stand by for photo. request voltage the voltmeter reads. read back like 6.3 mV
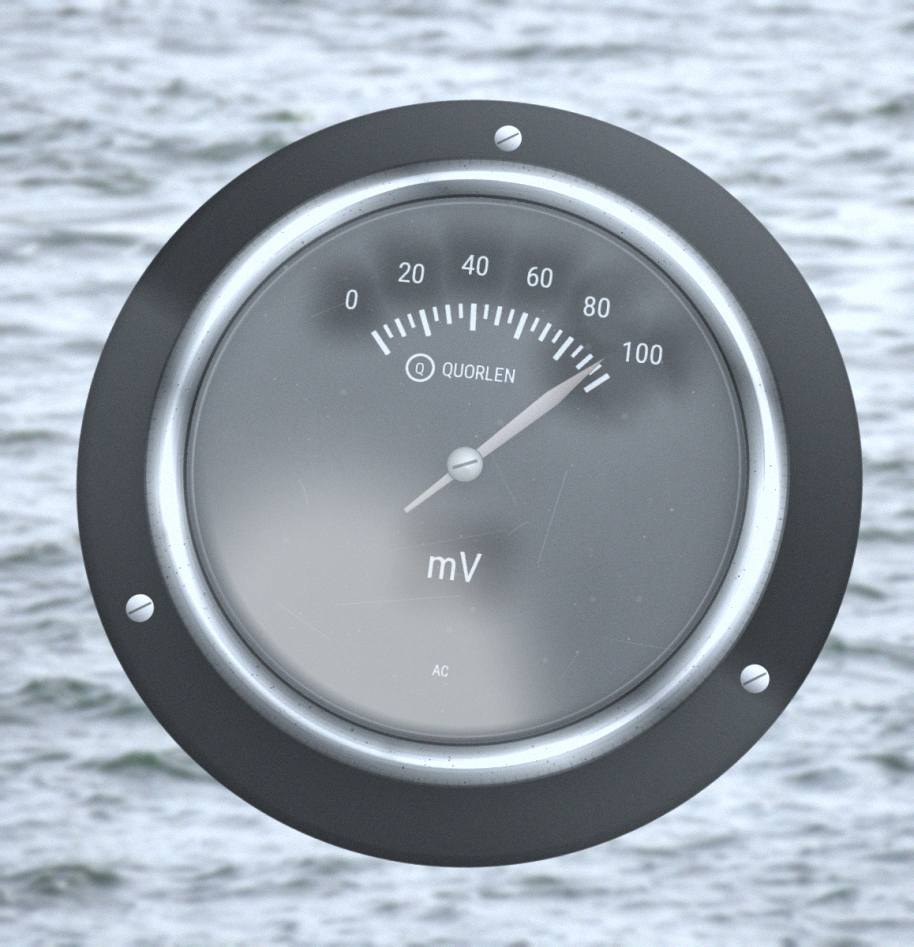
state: 95 mV
